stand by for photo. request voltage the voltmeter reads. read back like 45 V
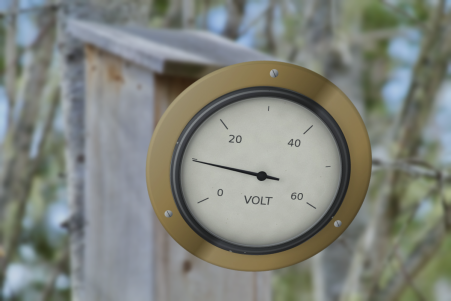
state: 10 V
